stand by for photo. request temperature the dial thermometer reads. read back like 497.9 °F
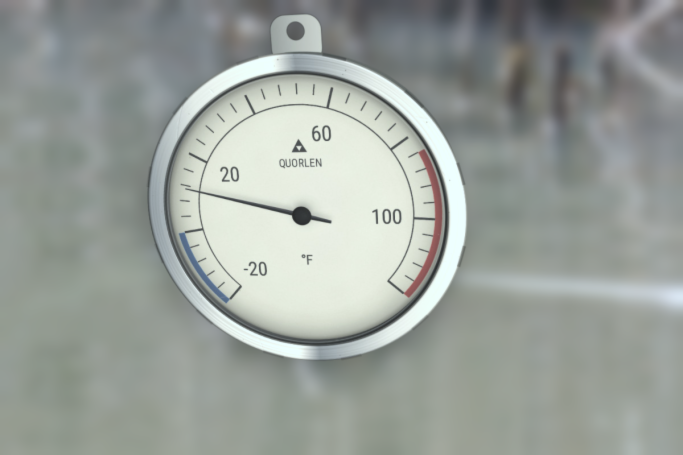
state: 12 °F
